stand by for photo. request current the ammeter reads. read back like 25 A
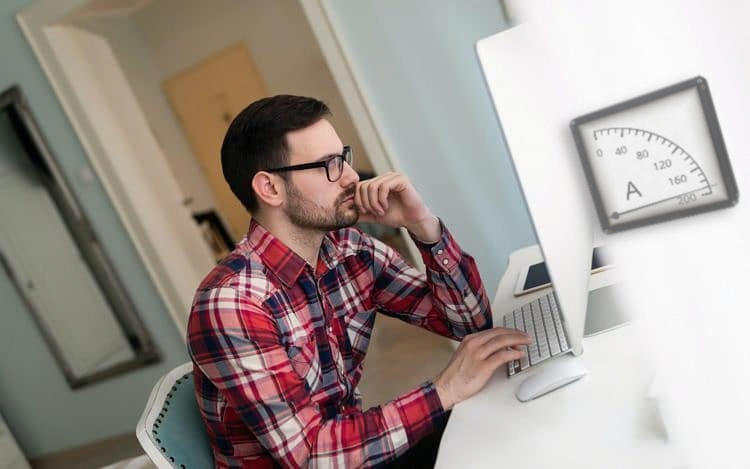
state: 190 A
